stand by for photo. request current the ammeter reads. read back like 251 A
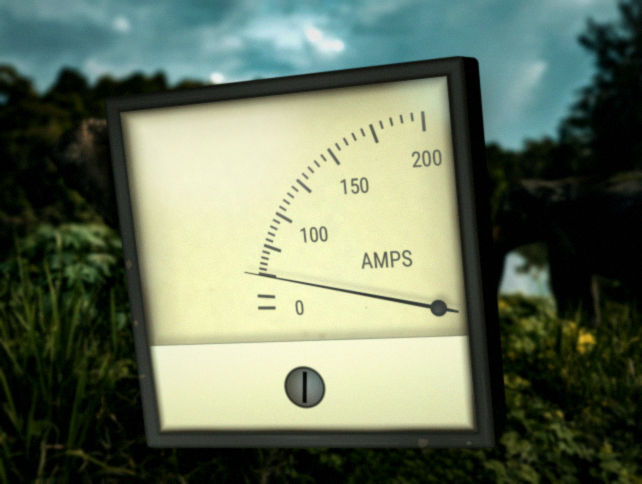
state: 50 A
